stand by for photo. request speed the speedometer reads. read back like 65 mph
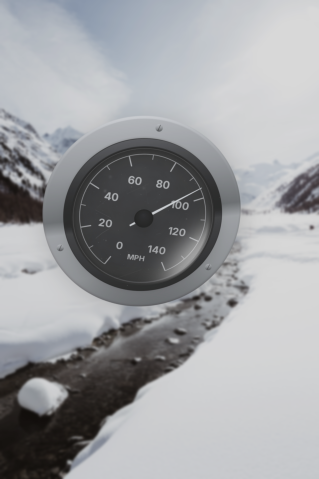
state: 95 mph
